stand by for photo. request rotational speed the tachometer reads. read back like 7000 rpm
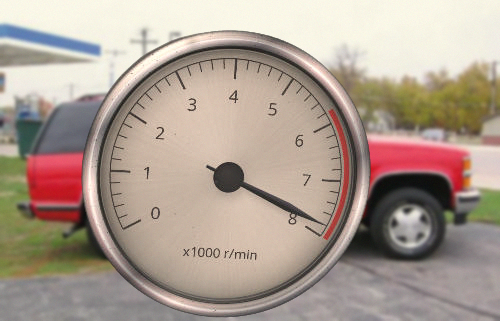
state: 7800 rpm
